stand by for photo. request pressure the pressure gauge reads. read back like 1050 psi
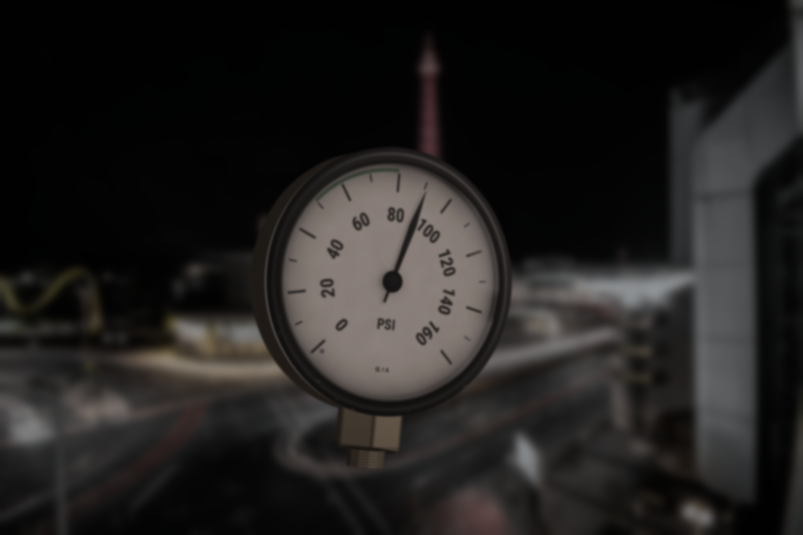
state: 90 psi
